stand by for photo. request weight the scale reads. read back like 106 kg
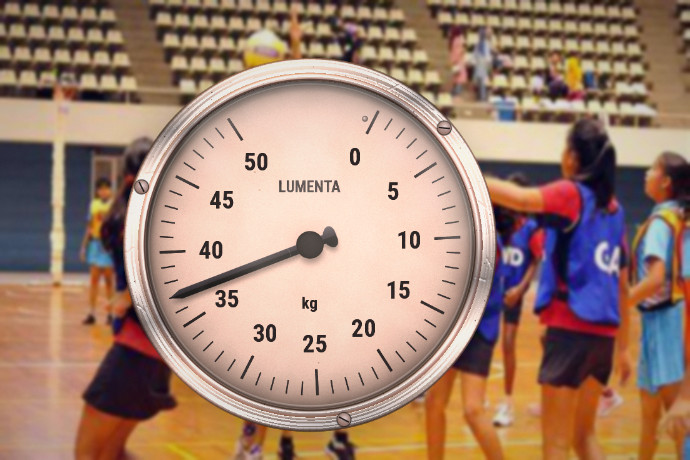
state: 37 kg
